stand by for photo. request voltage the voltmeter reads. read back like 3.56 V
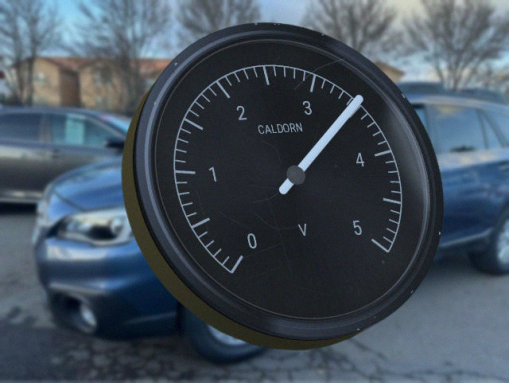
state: 3.45 V
